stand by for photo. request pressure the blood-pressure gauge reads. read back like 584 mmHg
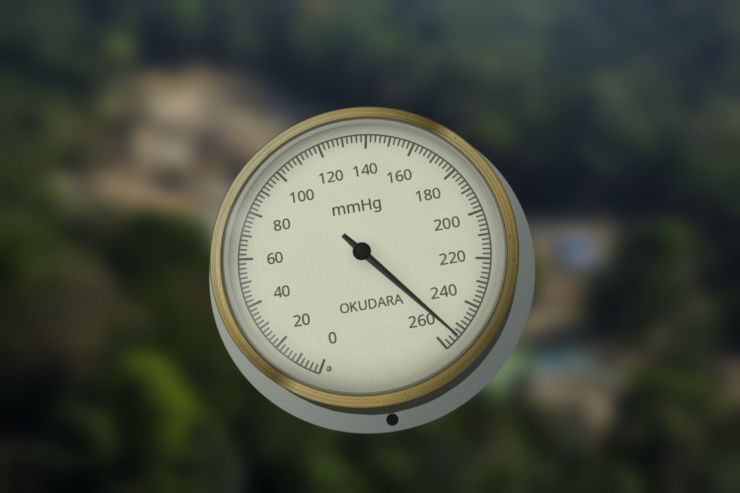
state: 254 mmHg
